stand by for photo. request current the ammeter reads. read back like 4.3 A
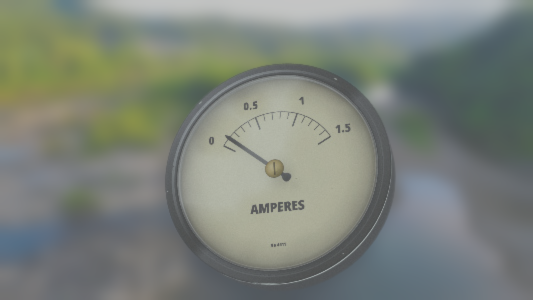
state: 0.1 A
